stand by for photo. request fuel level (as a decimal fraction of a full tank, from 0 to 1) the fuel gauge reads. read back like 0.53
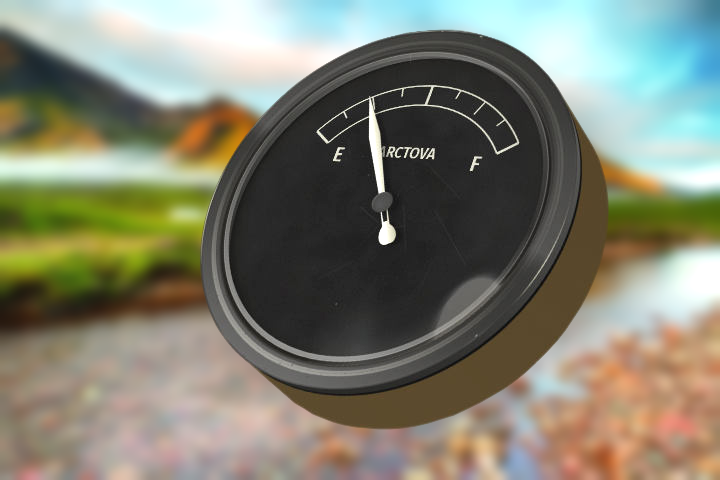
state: 0.25
